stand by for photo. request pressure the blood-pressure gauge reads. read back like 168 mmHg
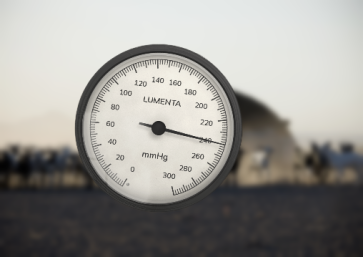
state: 240 mmHg
